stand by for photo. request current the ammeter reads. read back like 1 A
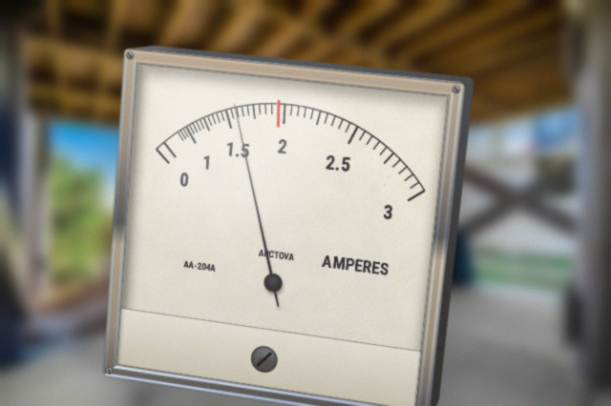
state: 1.6 A
